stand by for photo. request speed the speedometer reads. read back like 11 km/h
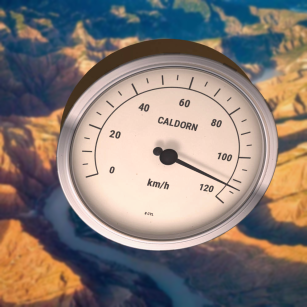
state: 112.5 km/h
